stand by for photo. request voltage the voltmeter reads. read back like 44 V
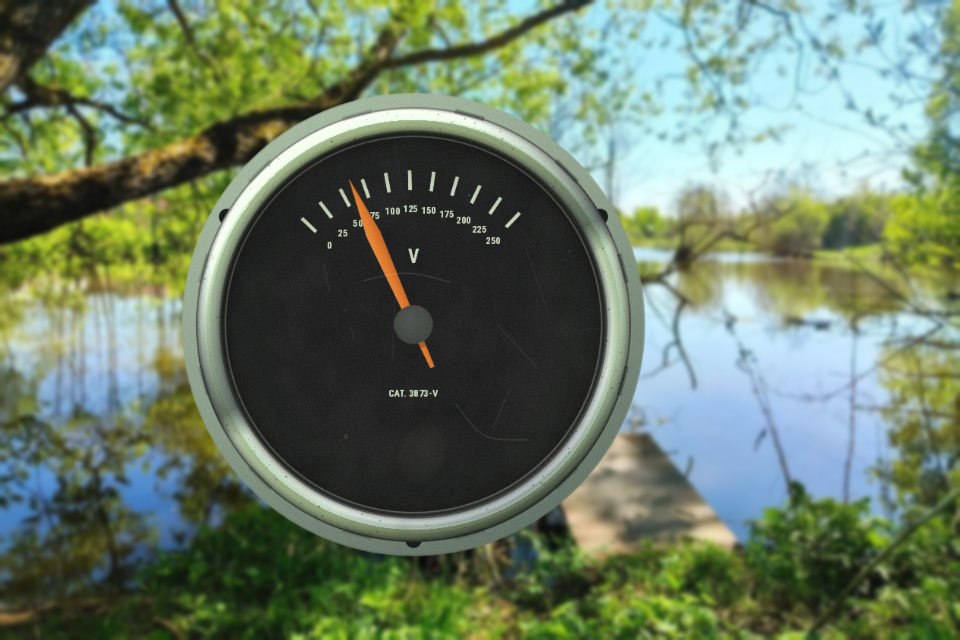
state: 62.5 V
